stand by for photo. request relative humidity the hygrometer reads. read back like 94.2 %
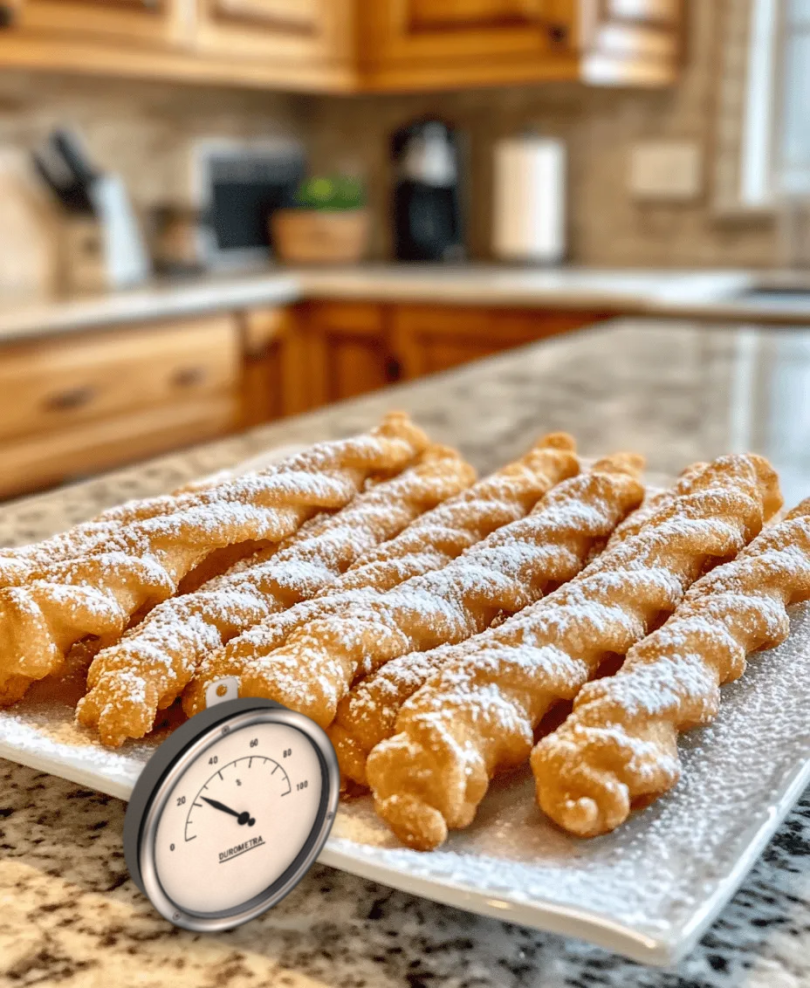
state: 25 %
